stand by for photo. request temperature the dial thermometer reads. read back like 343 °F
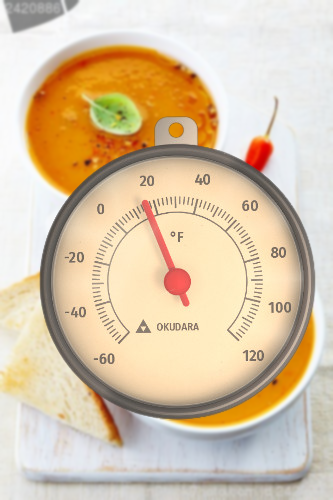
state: 16 °F
